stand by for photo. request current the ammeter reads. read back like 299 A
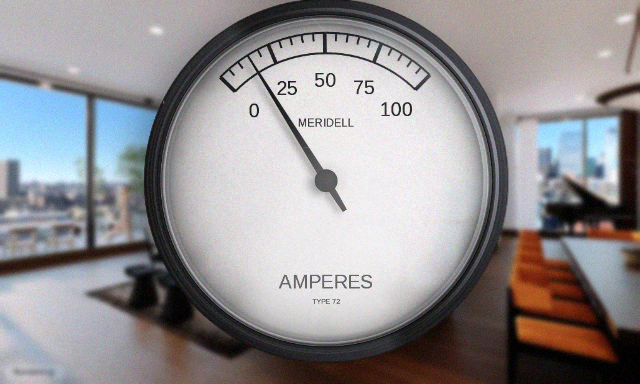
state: 15 A
